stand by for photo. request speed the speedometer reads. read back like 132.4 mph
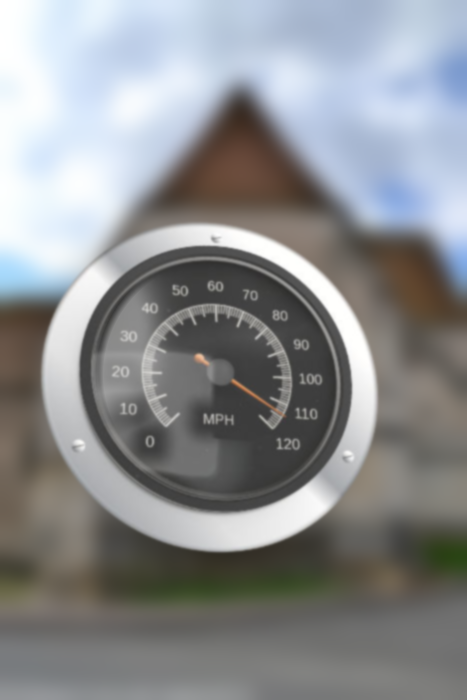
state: 115 mph
